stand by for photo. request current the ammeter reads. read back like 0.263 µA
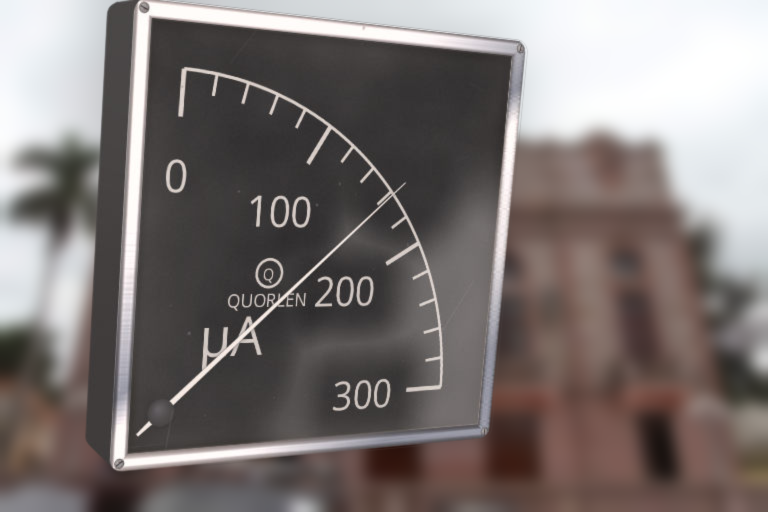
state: 160 µA
